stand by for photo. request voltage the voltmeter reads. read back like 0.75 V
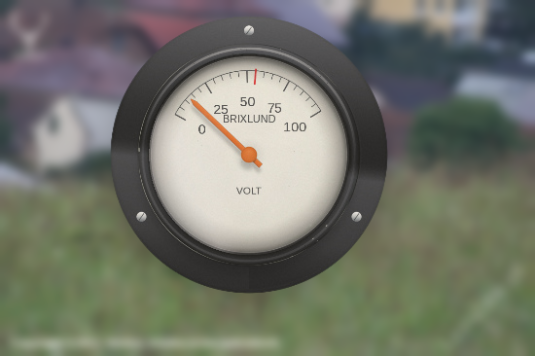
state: 12.5 V
